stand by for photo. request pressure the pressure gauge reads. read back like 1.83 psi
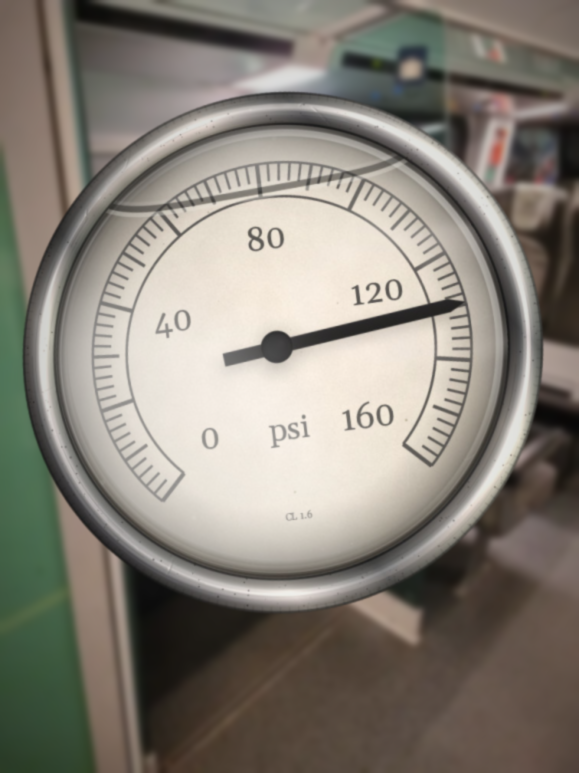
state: 130 psi
